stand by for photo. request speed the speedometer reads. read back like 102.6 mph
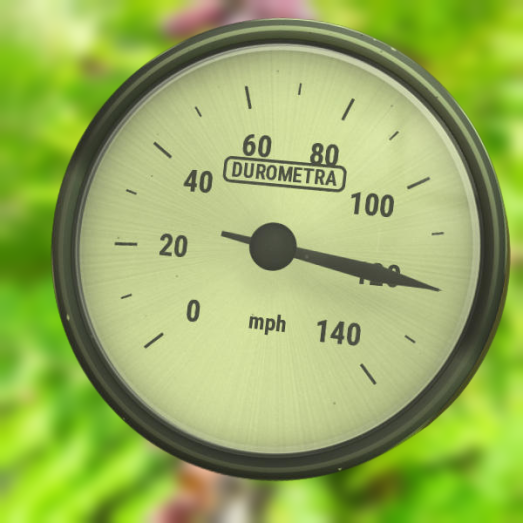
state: 120 mph
